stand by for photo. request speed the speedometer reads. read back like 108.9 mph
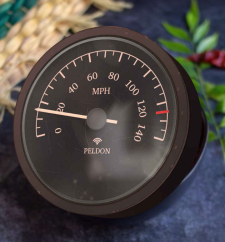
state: 15 mph
